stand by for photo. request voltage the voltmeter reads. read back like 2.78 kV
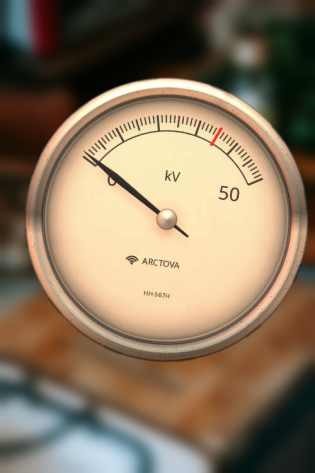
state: 1 kV
